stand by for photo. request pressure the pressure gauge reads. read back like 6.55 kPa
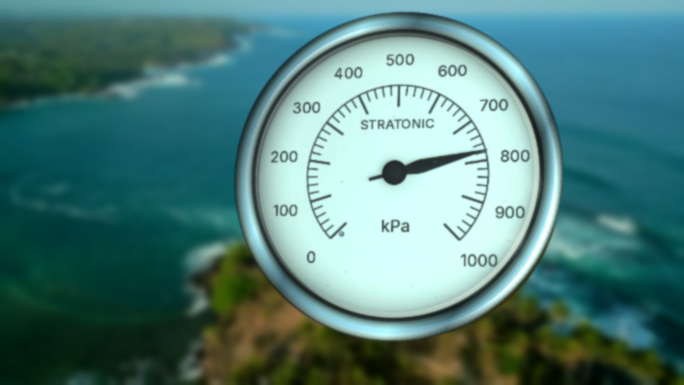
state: 780 kPa
